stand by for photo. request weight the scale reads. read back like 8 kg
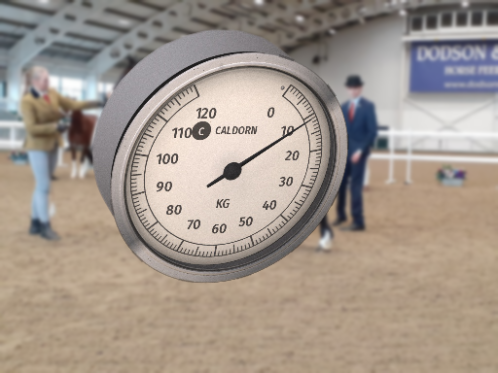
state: 10 kg
